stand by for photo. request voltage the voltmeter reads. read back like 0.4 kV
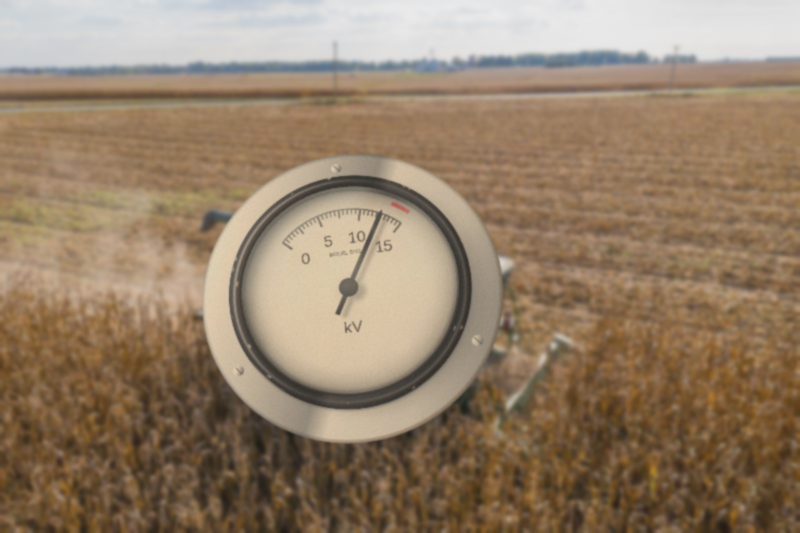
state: 12.5 kV
